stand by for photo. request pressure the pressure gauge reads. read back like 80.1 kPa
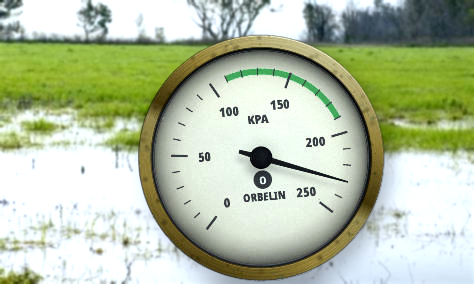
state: 230 kPa
